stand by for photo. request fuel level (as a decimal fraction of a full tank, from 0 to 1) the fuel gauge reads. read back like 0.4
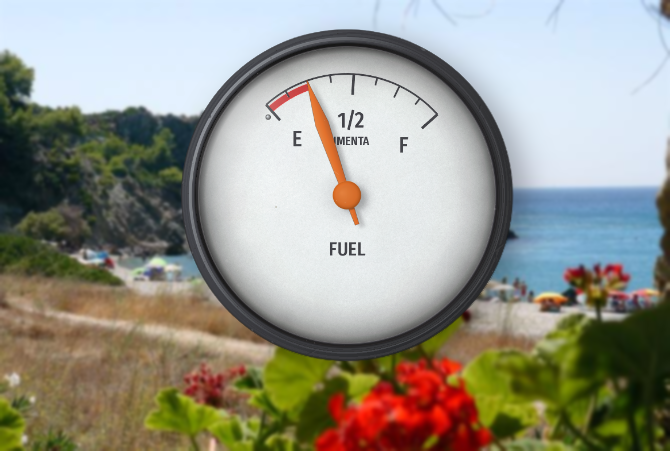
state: 0.25
